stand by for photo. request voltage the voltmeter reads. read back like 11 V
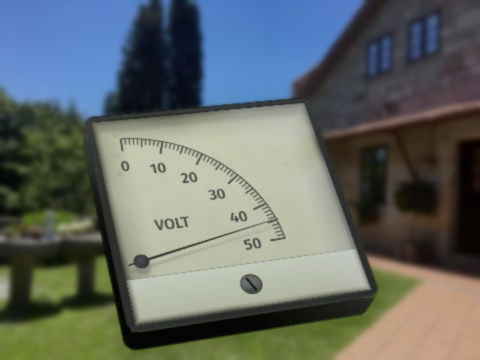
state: 45 V
